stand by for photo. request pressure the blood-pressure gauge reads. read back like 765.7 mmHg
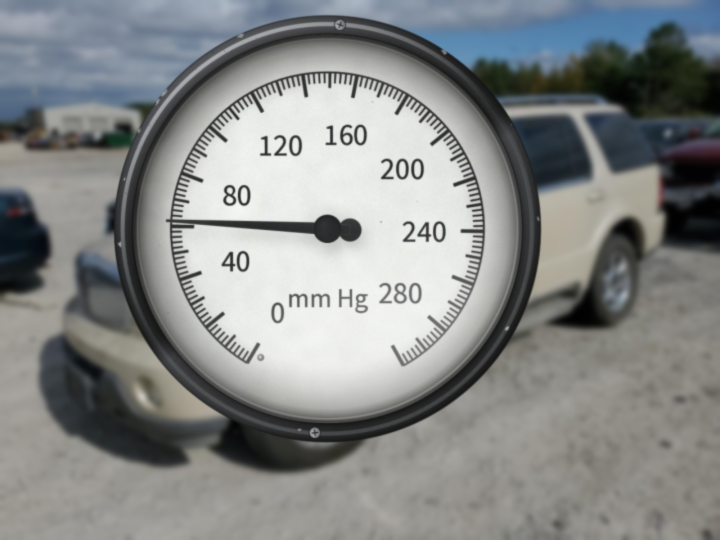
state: 62 mmHg
